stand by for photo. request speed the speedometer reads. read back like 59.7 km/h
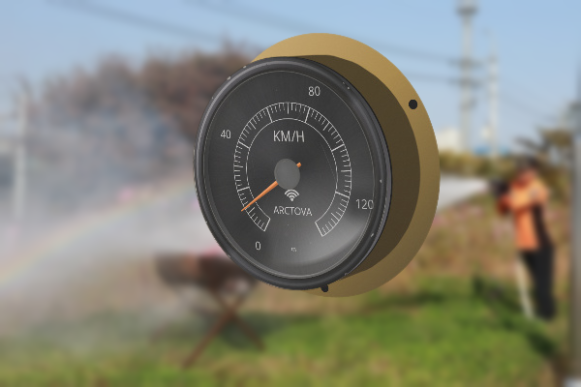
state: 12 km/h
